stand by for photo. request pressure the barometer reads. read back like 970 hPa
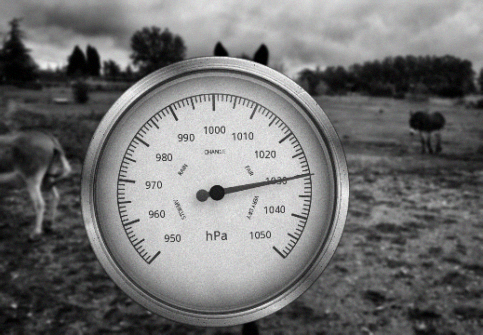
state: 1030 hPa
